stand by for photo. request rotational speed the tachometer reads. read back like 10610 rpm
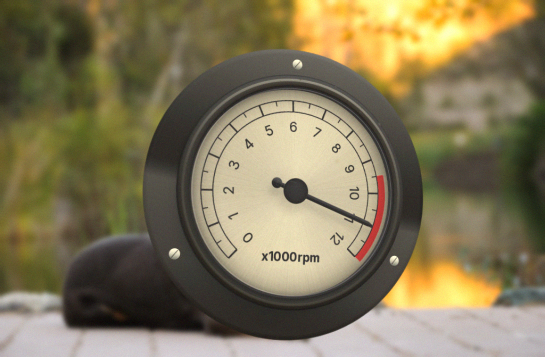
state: 11000 rpm
